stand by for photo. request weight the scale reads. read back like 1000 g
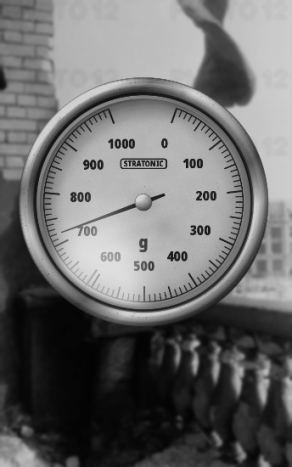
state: 720 g
